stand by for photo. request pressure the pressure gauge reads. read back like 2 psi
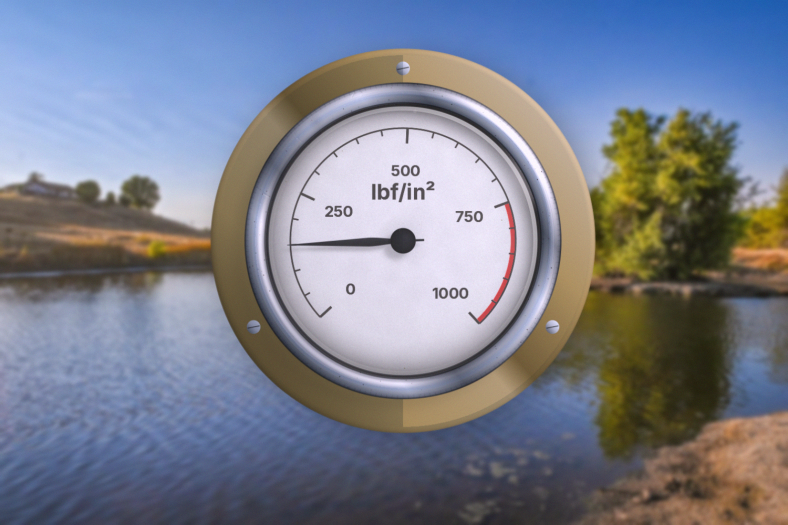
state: 150 psi
